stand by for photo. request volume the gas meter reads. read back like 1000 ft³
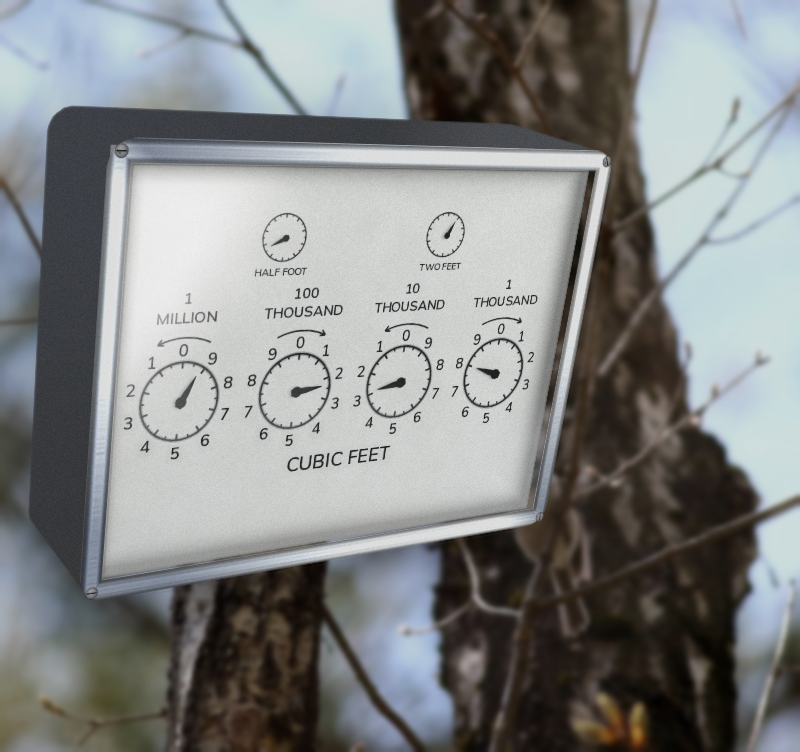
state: 922800 ft³
